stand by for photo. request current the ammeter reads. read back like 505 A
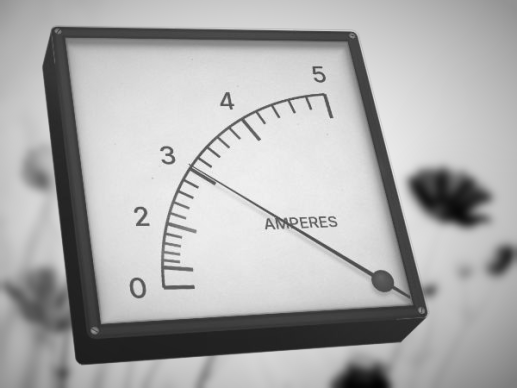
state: 3 A
